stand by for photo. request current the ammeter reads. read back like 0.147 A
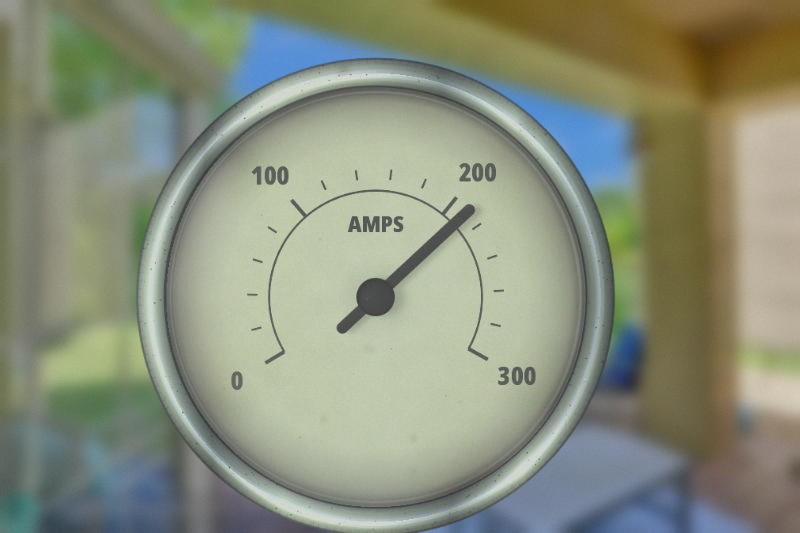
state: 210 A
